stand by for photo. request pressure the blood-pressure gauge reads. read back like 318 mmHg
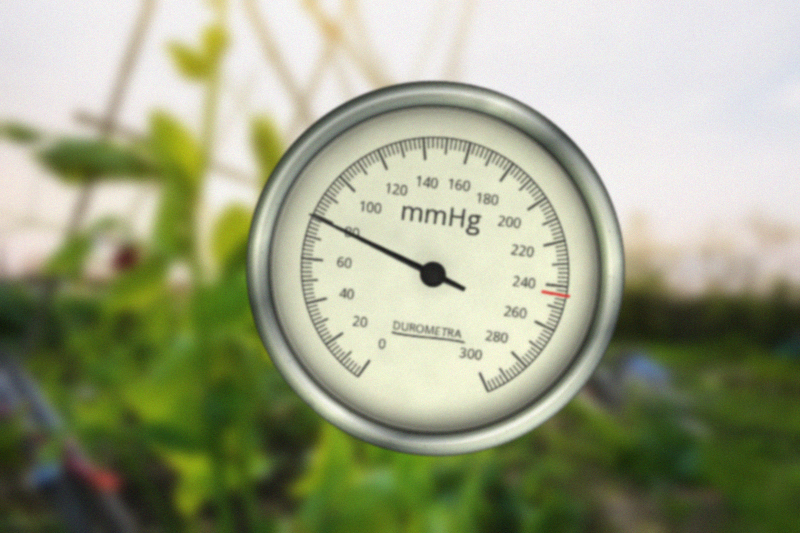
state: 80 mmHg
